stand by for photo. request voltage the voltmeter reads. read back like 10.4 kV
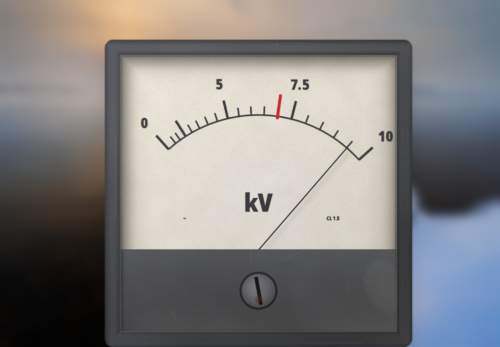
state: 9.5 kV
